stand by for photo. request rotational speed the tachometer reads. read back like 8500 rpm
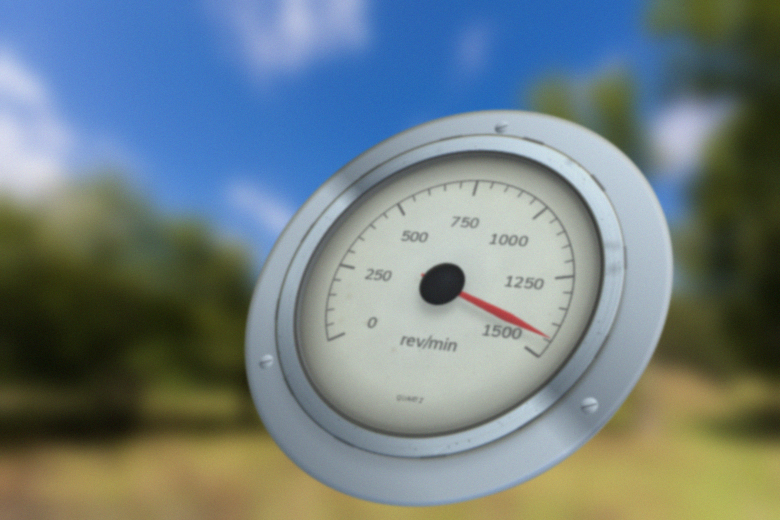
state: 1450 rpm
